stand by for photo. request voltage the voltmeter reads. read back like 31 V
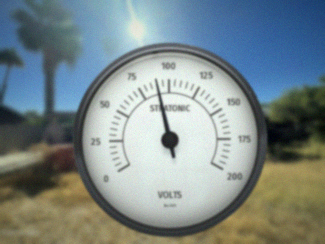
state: 90 V
